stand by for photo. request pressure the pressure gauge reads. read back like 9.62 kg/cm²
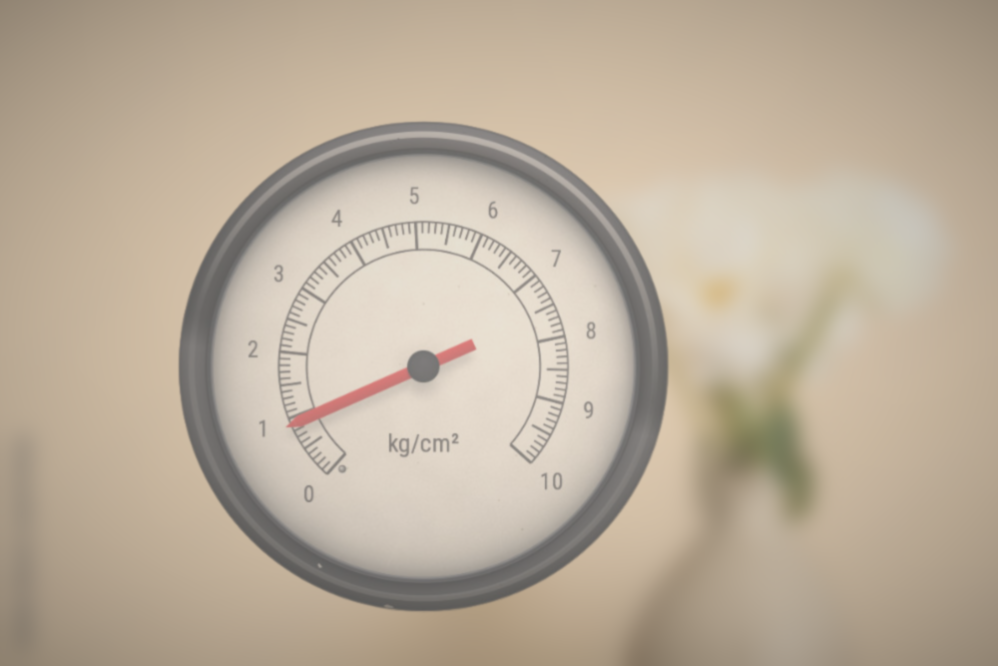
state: 0.9 kg/cm²
